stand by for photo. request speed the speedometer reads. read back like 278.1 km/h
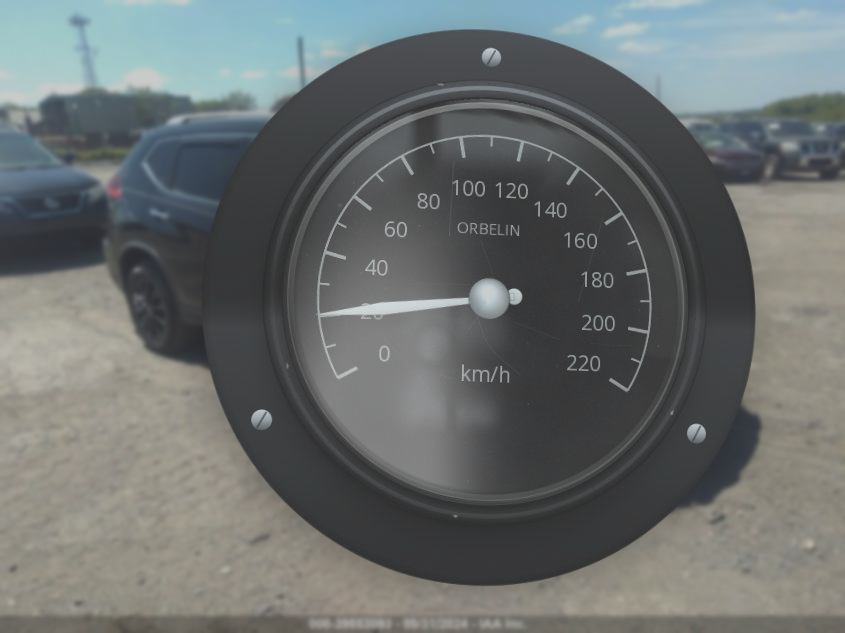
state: 20 km/h
